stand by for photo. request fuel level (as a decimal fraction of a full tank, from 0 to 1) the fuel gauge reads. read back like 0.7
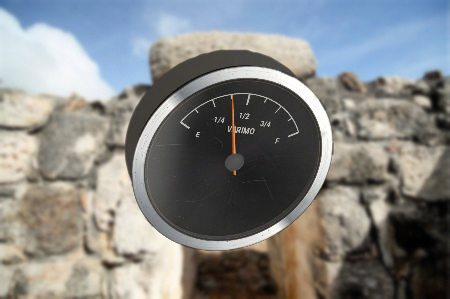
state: 0.375
